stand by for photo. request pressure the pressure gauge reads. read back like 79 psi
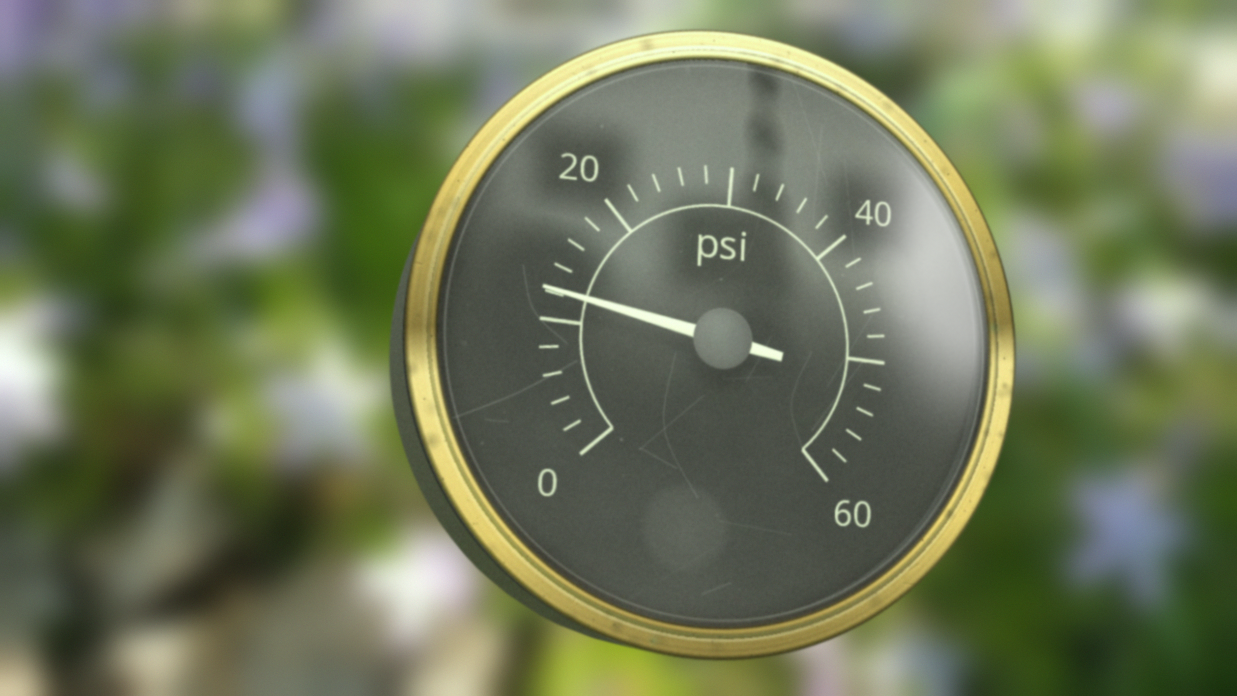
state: 12 psi
